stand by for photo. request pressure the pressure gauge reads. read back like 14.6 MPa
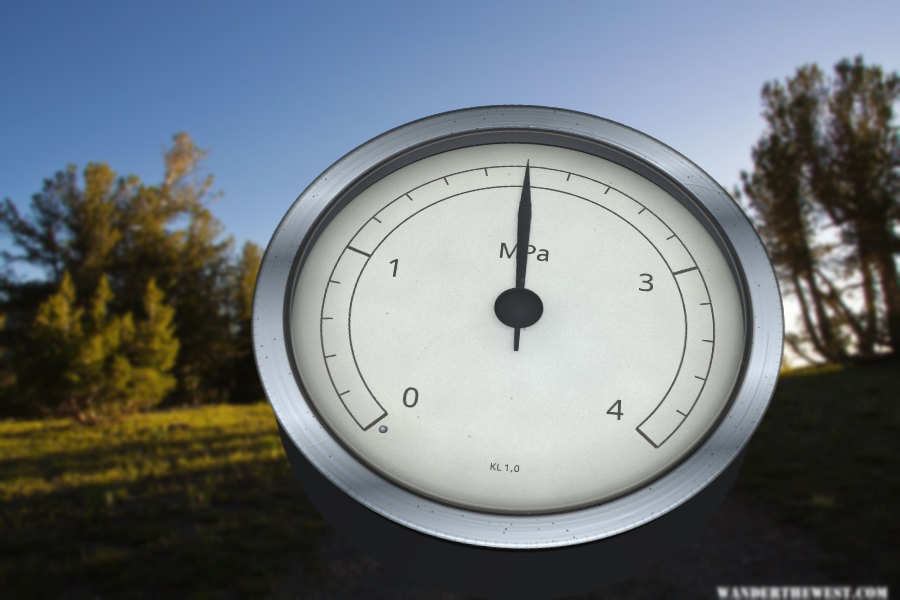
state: 2 MPa
